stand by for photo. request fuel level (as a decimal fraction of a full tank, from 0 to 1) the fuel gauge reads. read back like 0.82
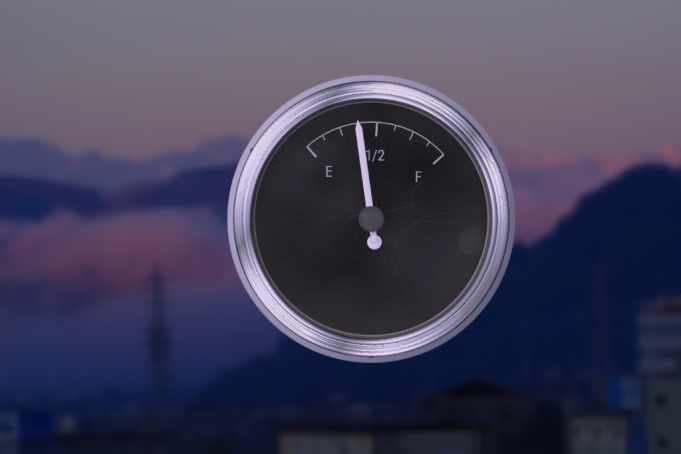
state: 0.375
